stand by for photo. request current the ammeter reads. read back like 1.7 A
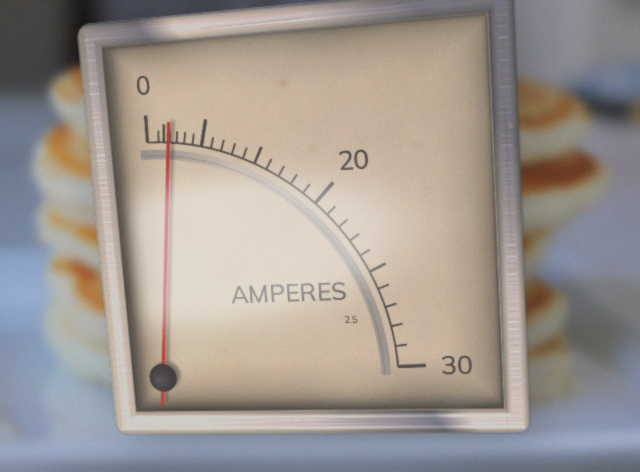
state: 6 A
